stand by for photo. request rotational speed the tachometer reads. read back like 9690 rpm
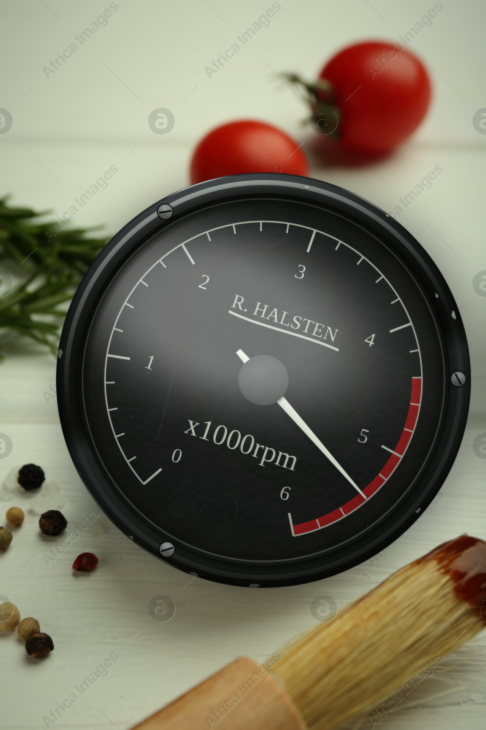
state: 5400 rpm
